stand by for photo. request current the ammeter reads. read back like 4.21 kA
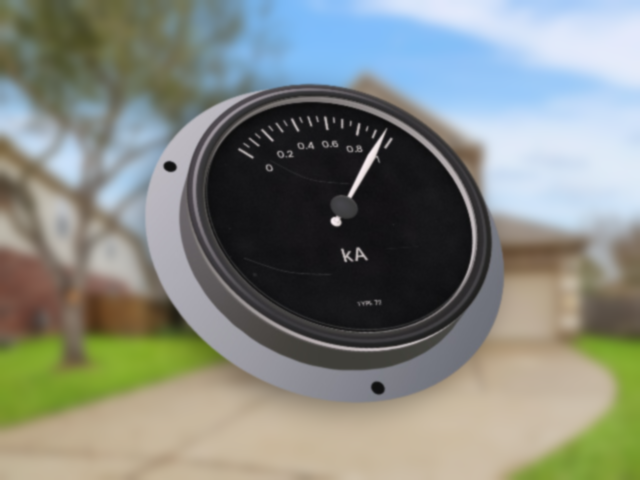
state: 0.95 kA
